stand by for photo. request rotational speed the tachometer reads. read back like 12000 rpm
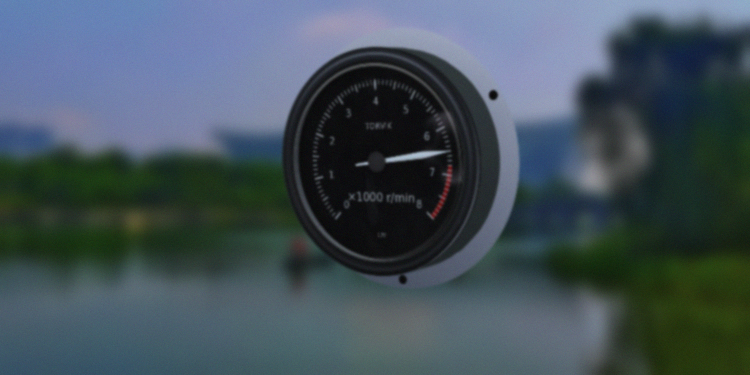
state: 6500 rpm
